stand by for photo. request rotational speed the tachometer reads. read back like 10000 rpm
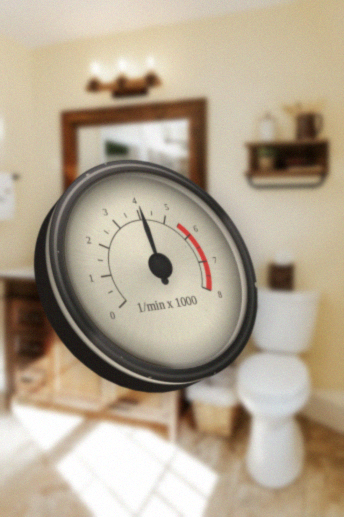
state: 4000 rpm
